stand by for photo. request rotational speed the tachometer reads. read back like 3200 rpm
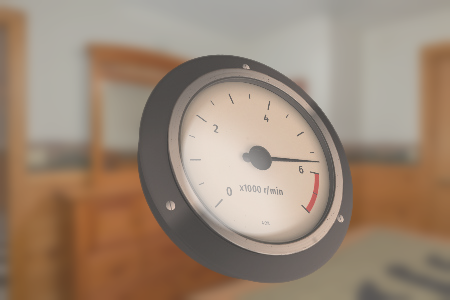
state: 5750 rpm
